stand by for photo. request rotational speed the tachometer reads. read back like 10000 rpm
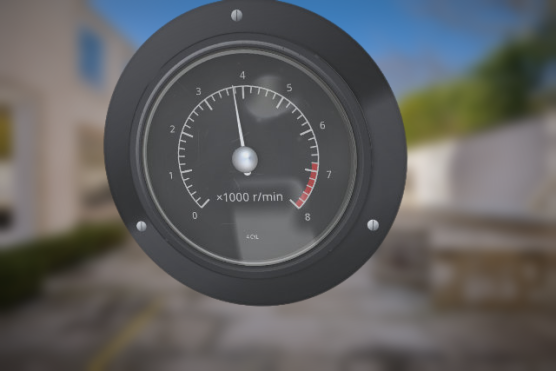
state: 3800 rpm
